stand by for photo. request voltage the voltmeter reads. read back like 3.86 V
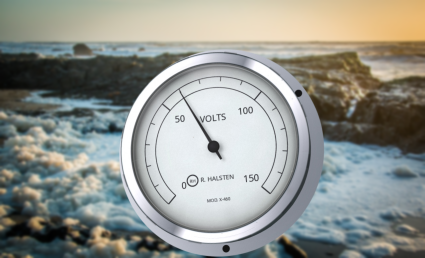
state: 60 V
